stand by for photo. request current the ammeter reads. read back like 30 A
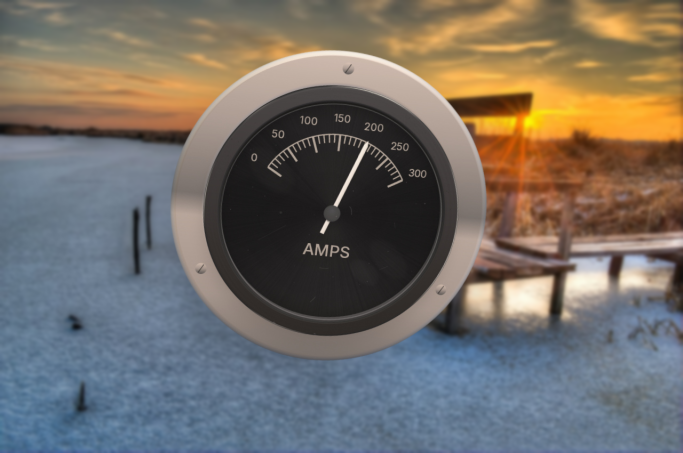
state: 200 A
